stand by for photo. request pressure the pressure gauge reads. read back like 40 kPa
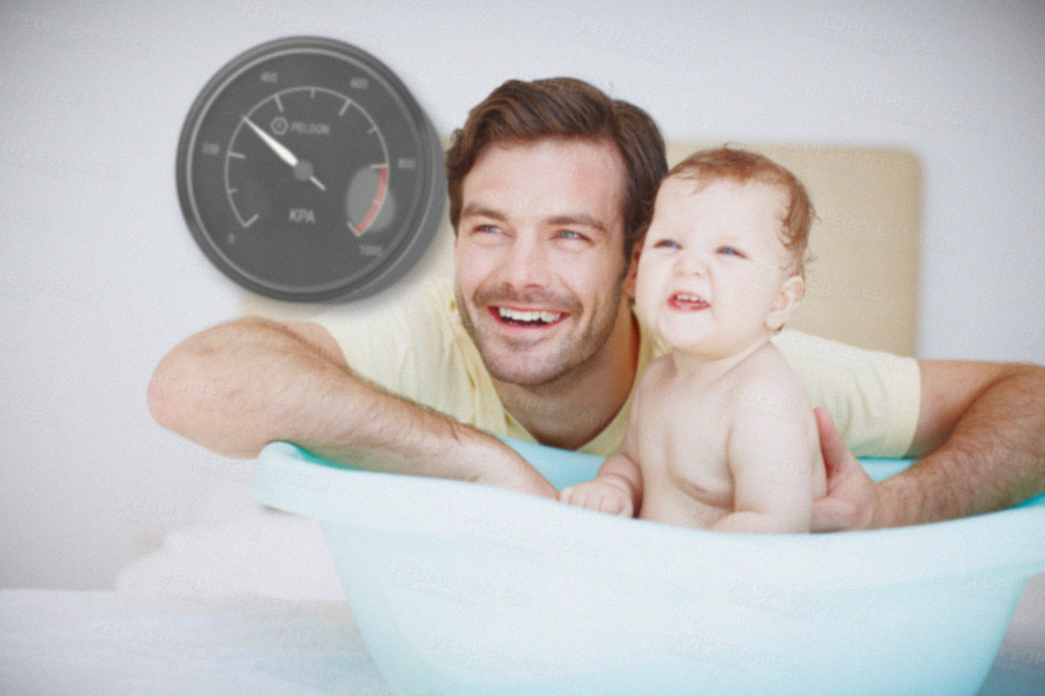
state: 300 kPa
